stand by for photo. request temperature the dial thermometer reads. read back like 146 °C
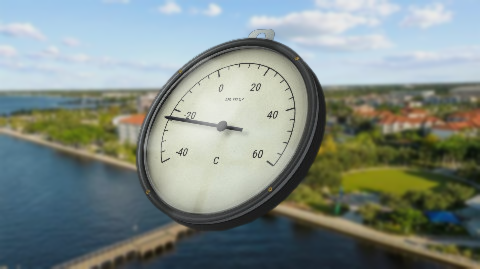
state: -24 °C
